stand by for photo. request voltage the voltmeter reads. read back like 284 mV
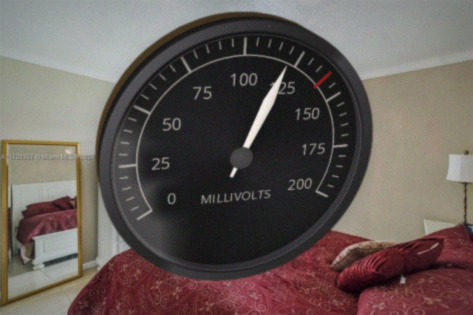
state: 120 mV
